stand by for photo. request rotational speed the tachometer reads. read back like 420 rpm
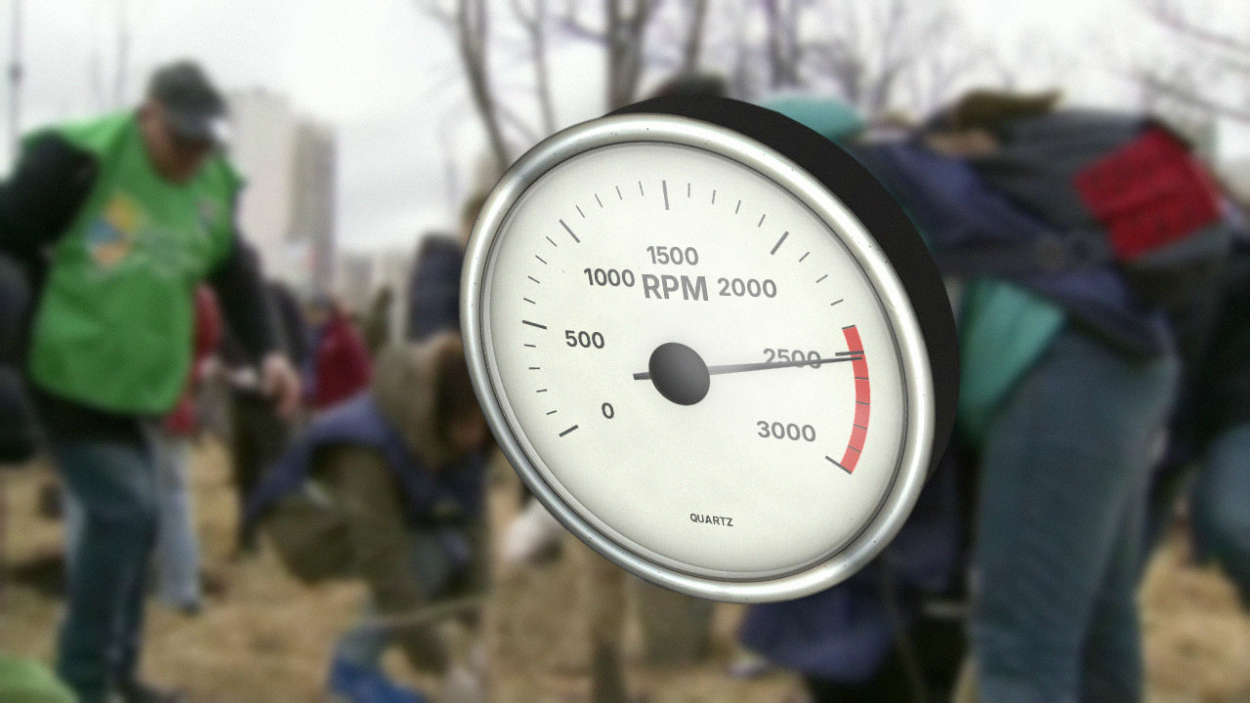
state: 2500 rpm
